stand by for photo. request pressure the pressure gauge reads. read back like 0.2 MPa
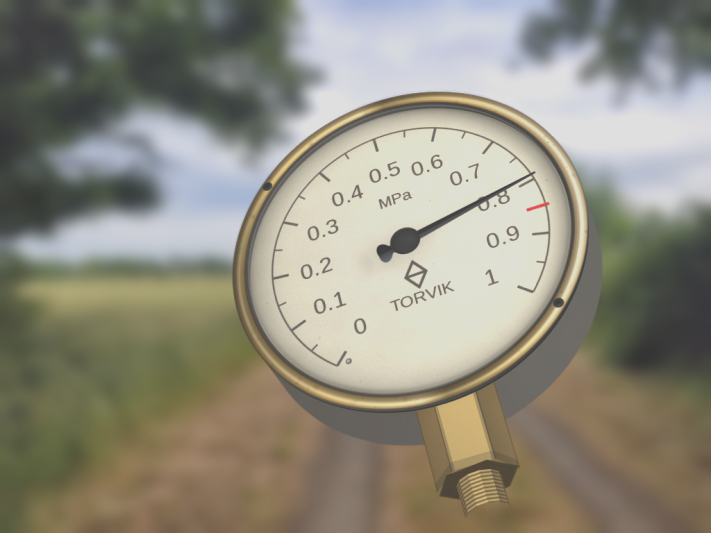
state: 0.8 MPa
